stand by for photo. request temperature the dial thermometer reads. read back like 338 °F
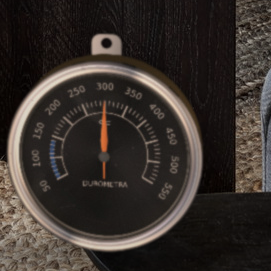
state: 300 °F
